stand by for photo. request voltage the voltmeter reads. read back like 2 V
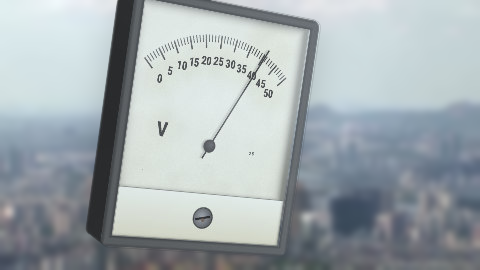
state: 40 V
